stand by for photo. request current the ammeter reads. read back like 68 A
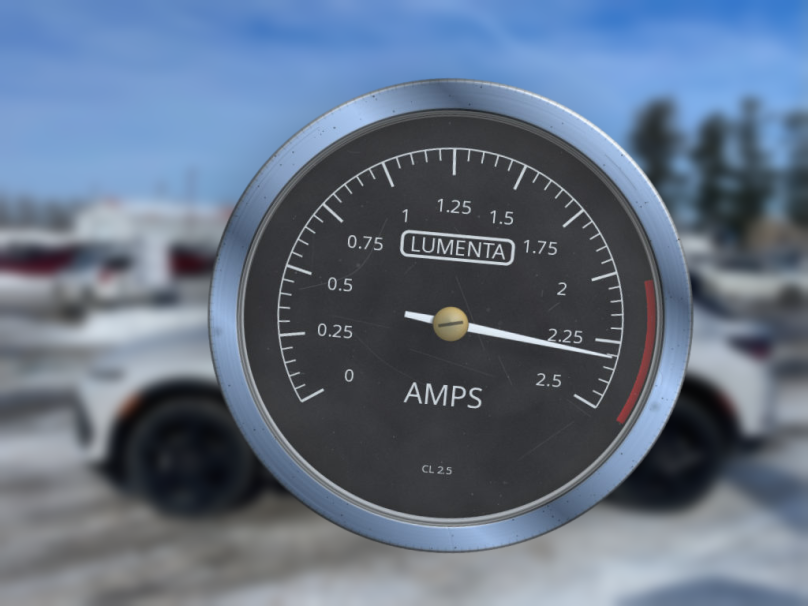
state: 2.3 A
